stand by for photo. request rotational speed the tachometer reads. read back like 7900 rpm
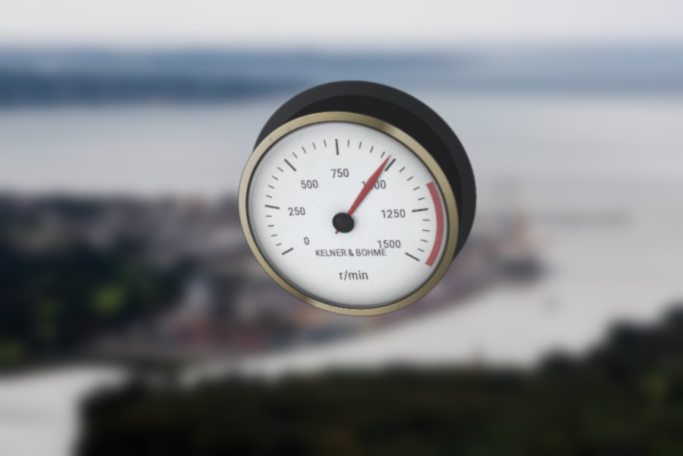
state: 975 rpm
